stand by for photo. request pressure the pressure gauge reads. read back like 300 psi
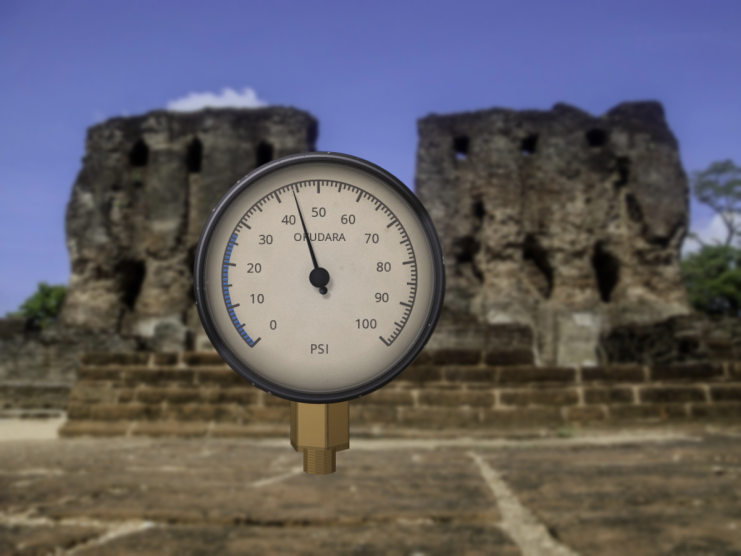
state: 44 psi
